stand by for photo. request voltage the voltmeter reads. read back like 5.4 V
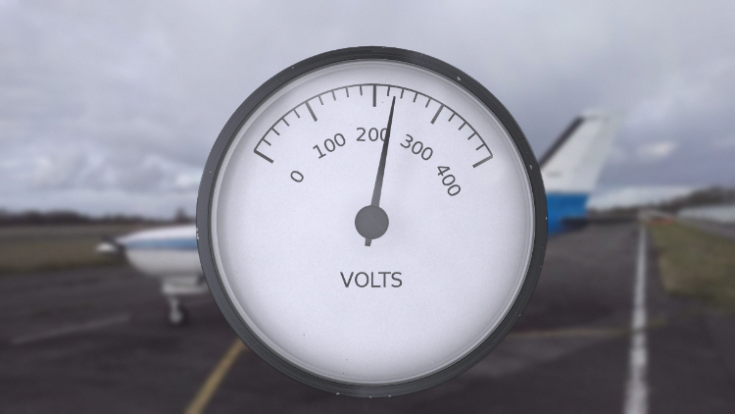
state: 230 V
